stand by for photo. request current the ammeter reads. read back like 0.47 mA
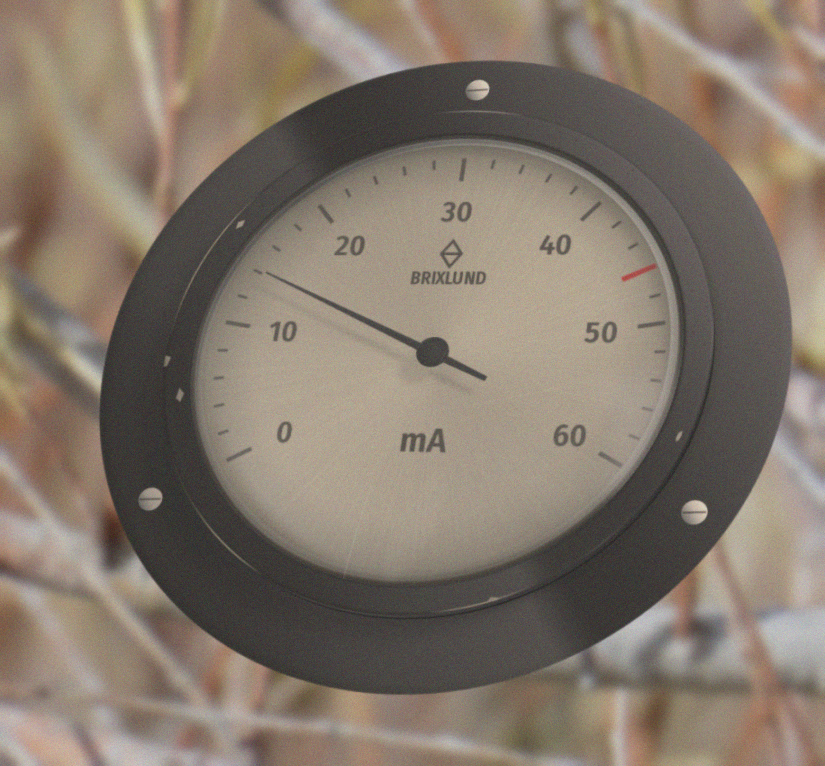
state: 14 mA
